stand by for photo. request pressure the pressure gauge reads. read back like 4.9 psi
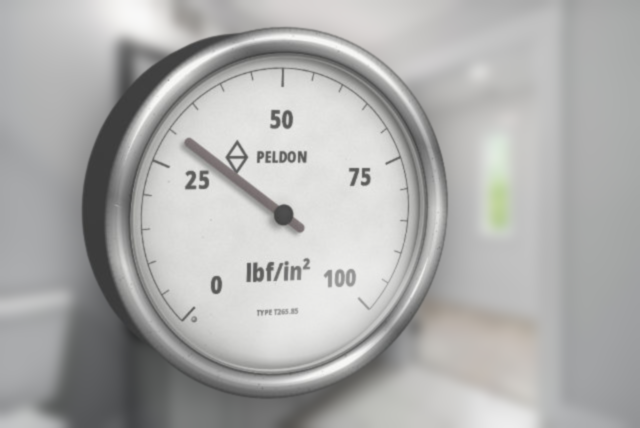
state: 30 psi
